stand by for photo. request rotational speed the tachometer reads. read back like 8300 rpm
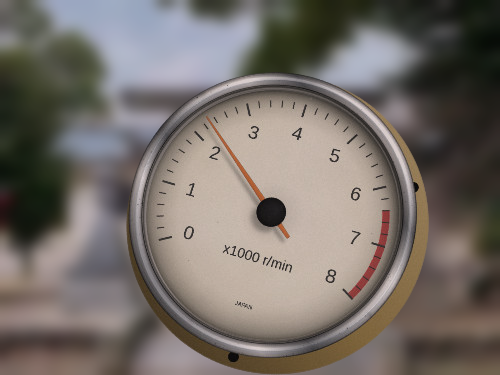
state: 2300 rpm
